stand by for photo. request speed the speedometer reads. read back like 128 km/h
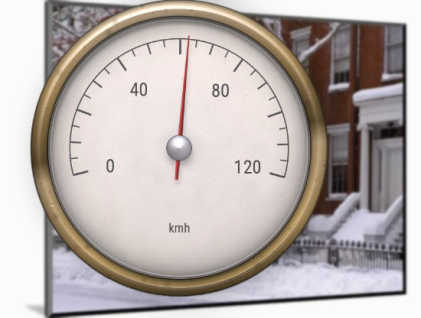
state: 62.5 km/h
